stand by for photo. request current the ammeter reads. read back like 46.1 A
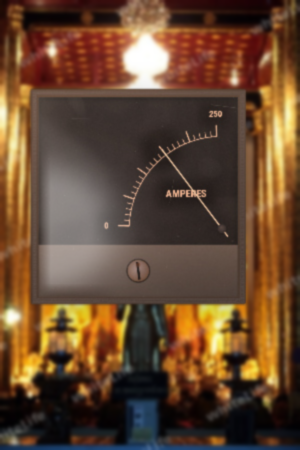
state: 150 A
